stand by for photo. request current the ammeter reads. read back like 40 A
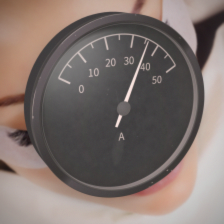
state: 35 A
